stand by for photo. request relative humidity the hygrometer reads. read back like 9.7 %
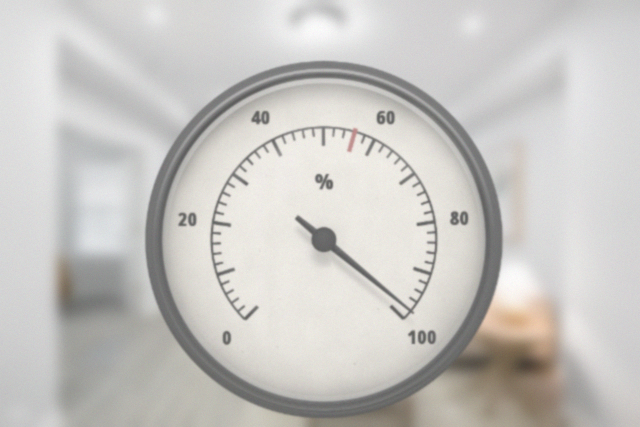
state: 98 %
